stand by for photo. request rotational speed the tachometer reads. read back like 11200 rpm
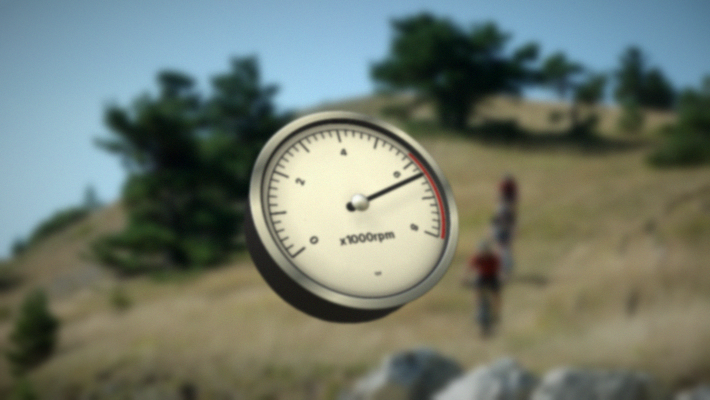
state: 6400 rpm
